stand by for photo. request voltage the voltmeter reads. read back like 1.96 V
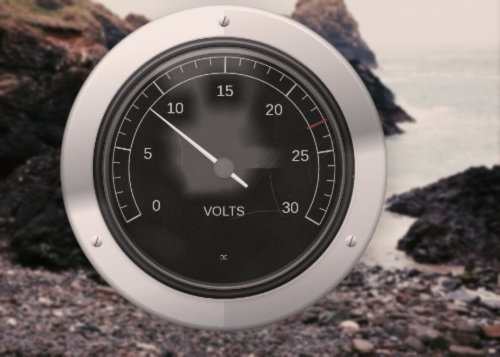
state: 8.5 V
